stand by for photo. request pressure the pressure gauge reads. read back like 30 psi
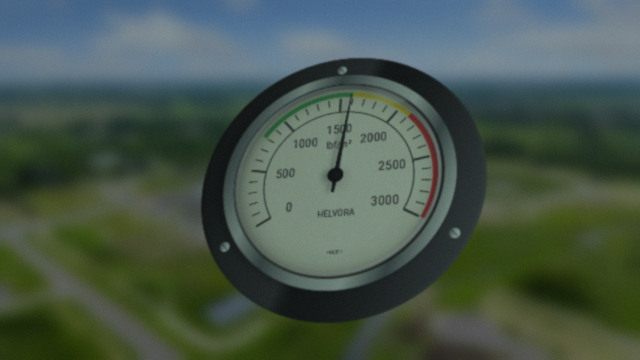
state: 1600 psi
